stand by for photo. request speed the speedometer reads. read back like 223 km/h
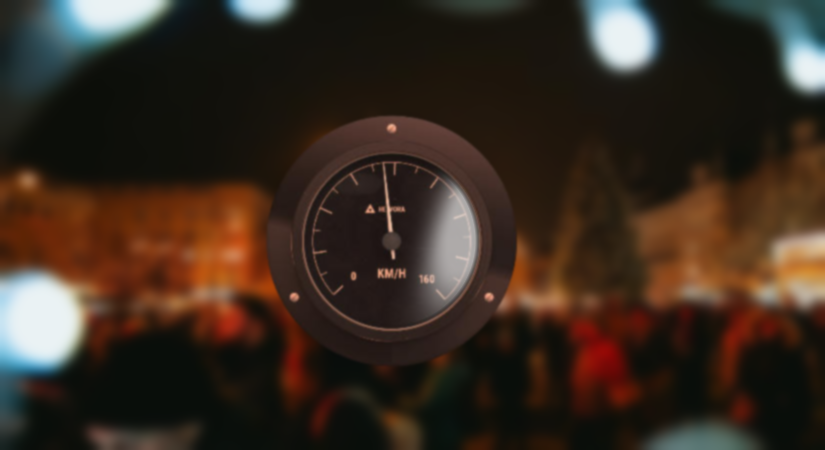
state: 75 km/h
